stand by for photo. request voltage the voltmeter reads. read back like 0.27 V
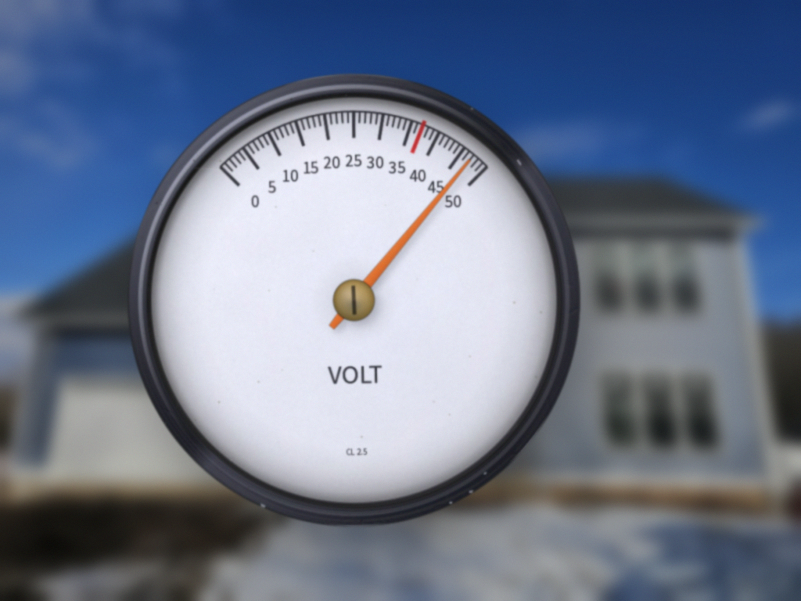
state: 47 V
